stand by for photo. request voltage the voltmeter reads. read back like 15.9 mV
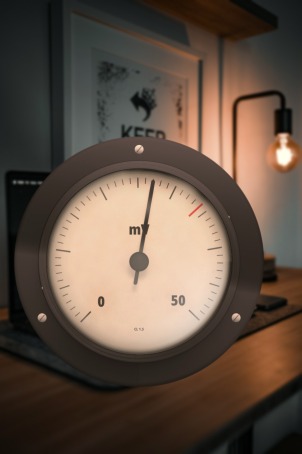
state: 27 mV
